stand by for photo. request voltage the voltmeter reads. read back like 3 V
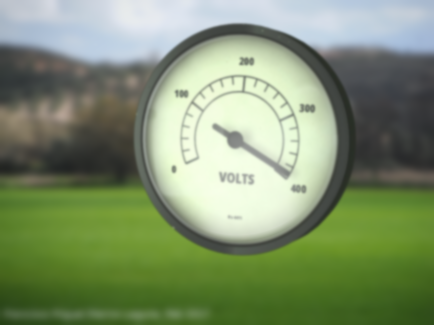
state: 390 V
